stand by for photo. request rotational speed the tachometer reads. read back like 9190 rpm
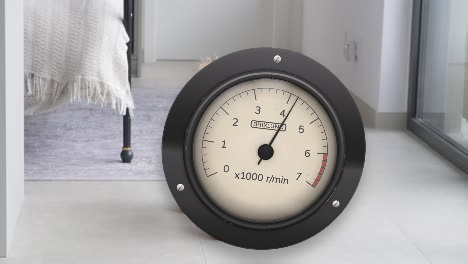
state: 4200 rpm
